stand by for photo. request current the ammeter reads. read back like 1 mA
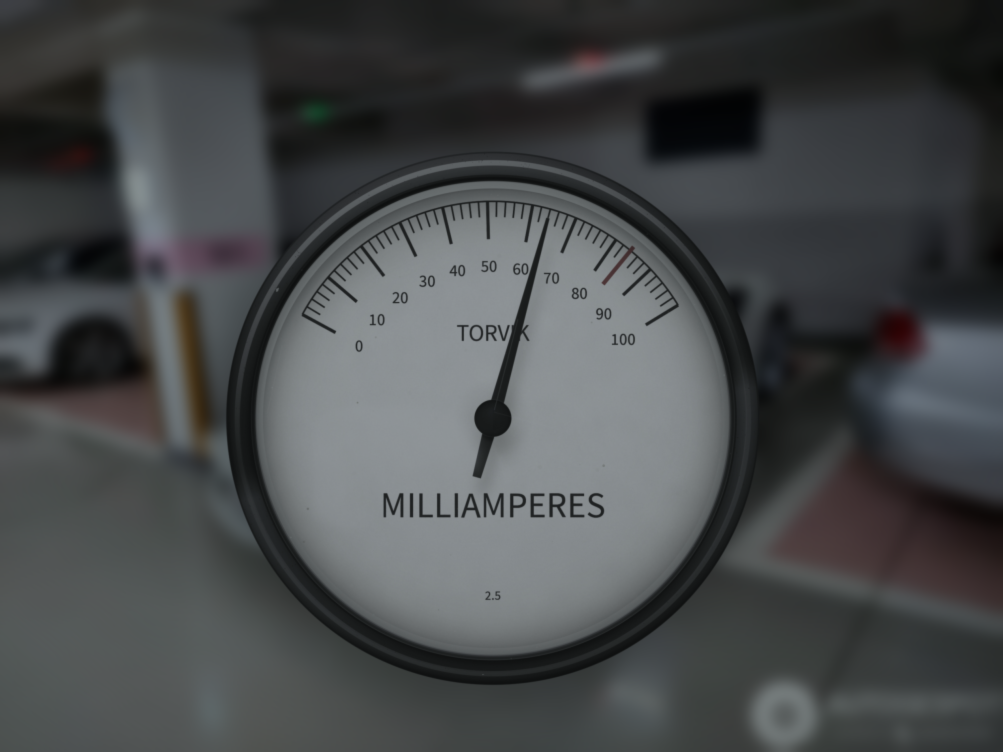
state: 64 mA
